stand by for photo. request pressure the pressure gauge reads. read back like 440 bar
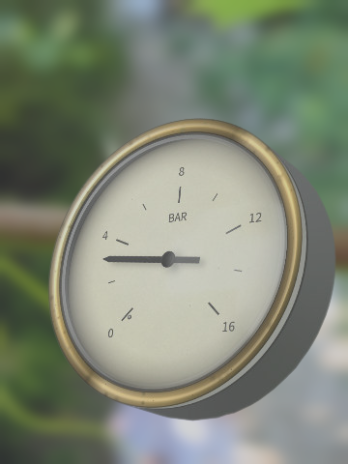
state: 3 bar
